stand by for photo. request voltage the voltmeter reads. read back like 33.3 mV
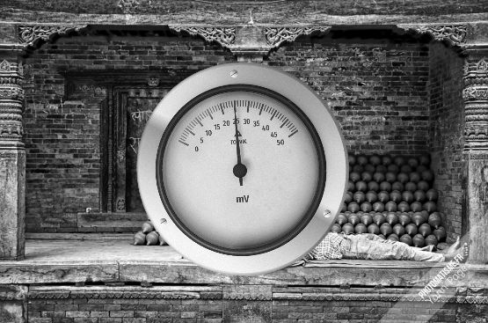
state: 25 mV
